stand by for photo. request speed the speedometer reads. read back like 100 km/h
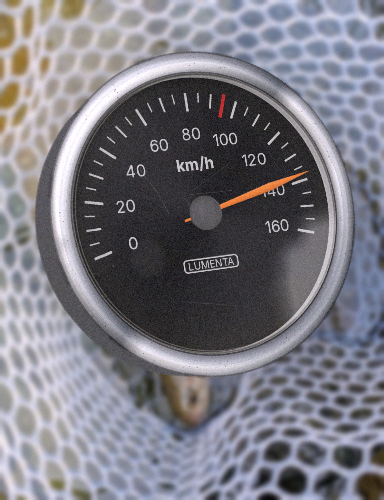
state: 137.5 km/h
